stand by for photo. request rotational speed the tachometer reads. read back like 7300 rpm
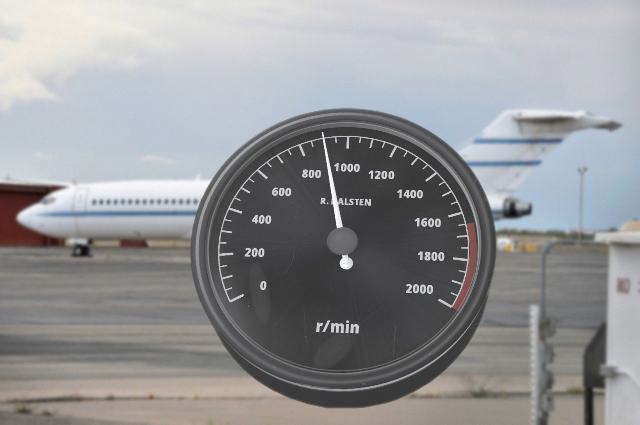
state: 900 rpm
